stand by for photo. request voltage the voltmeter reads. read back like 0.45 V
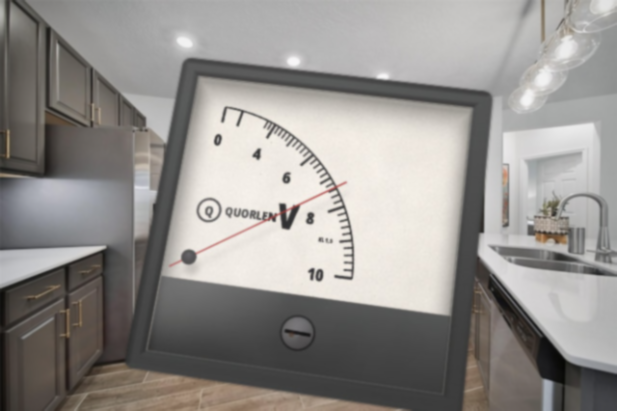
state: 7.4 V
